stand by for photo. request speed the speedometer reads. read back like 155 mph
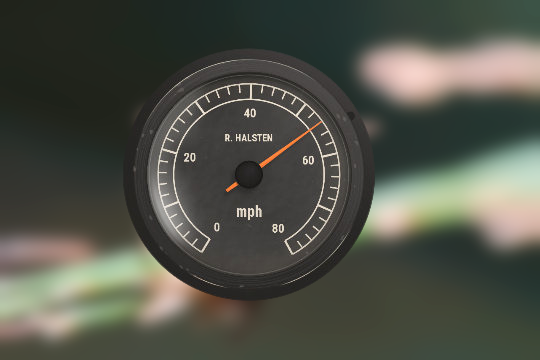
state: 54 mph
